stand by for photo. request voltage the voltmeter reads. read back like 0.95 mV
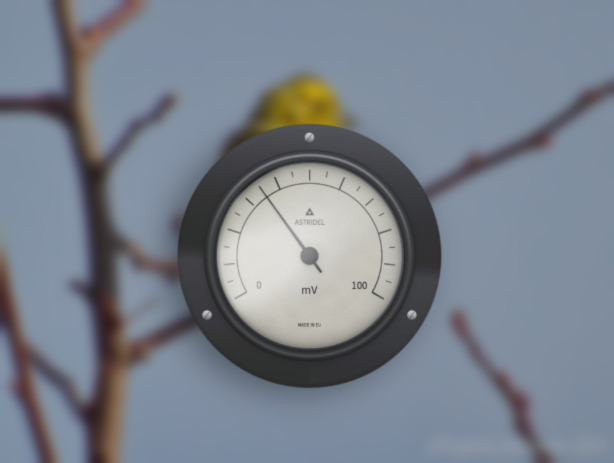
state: 35 mV
